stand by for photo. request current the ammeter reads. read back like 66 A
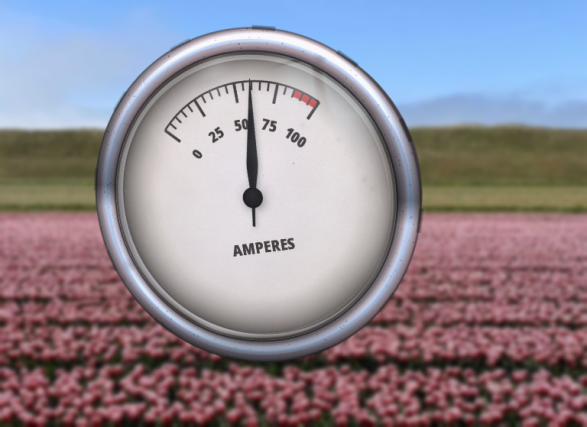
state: 60 A
